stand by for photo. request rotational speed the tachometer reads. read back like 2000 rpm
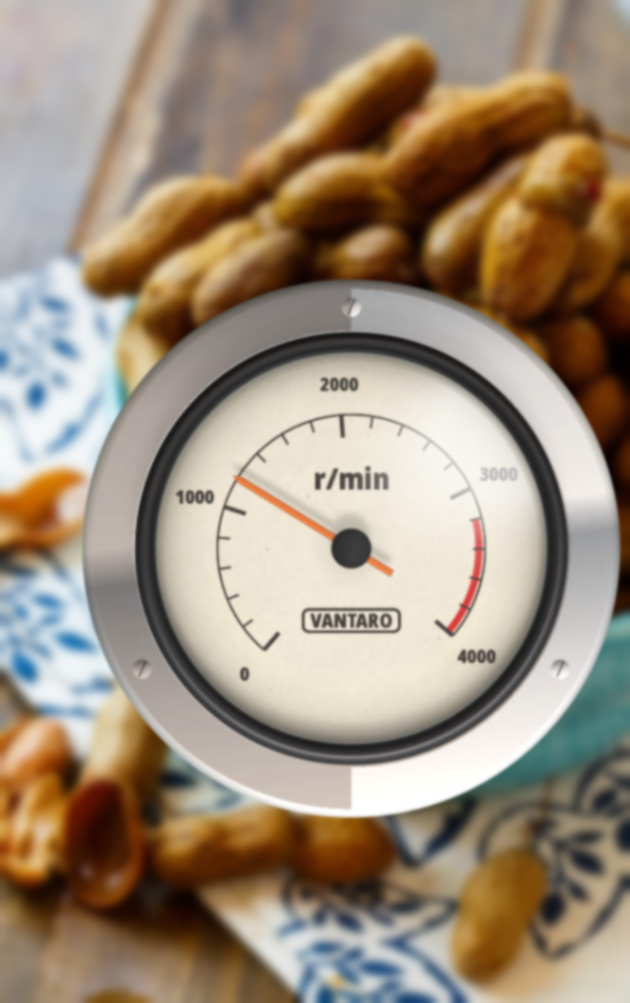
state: 1200 rpm
